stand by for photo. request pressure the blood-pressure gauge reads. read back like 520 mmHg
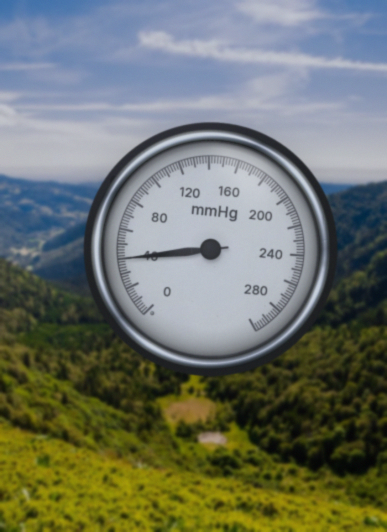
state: 40 mmHg
